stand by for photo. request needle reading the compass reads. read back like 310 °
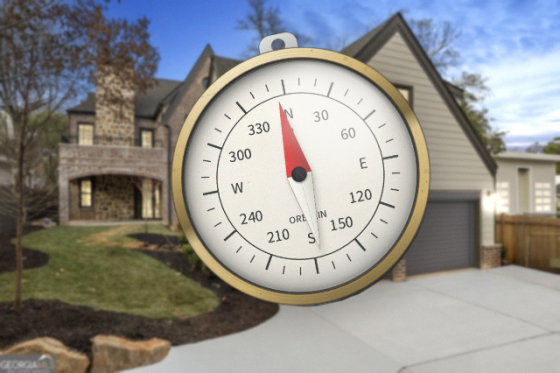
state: 355 °
